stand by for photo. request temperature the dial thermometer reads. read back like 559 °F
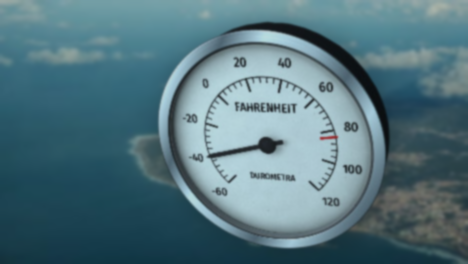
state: -40 °F
